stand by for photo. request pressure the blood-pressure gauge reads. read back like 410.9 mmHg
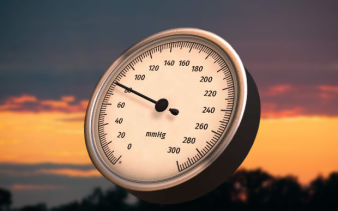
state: 80 mmHg
